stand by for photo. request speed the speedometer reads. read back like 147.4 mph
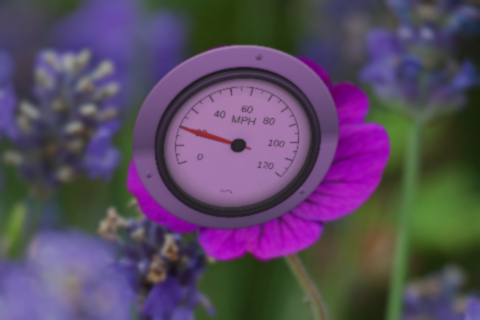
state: 20 mph
